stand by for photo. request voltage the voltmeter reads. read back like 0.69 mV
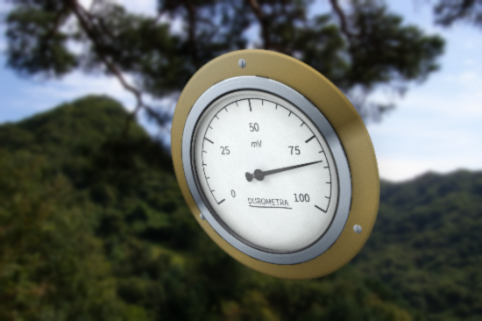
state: 82.5 mV
